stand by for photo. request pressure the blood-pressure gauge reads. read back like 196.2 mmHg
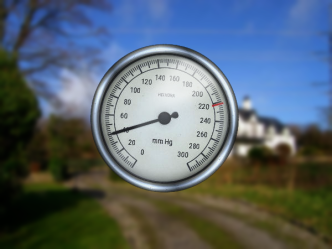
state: 40 mmHg
